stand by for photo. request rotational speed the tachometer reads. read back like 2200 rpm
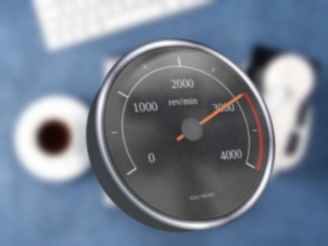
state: 3000 rpm
